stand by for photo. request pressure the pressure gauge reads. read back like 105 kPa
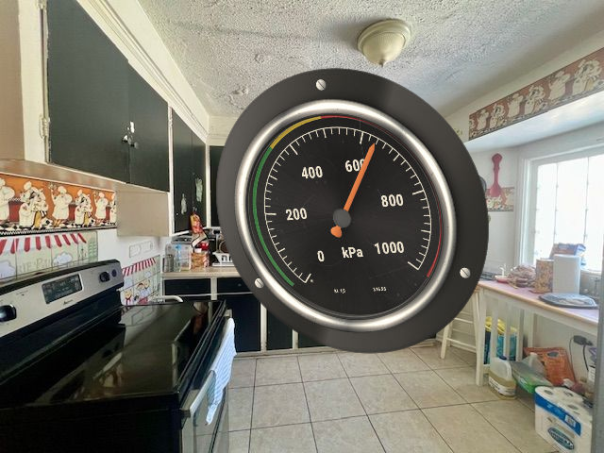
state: 640 kPa
